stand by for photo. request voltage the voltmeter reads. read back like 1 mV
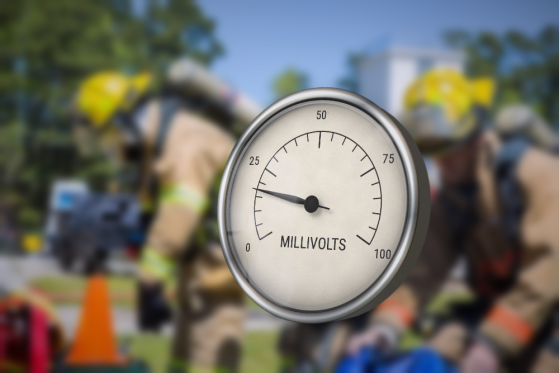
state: 17.5 mV
